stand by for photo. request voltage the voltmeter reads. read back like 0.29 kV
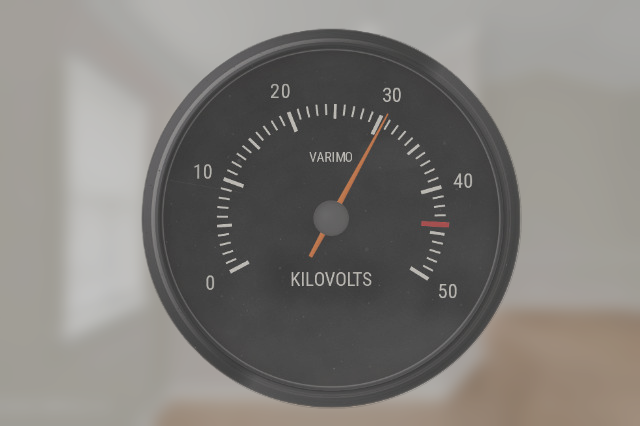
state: 30.5 kV
